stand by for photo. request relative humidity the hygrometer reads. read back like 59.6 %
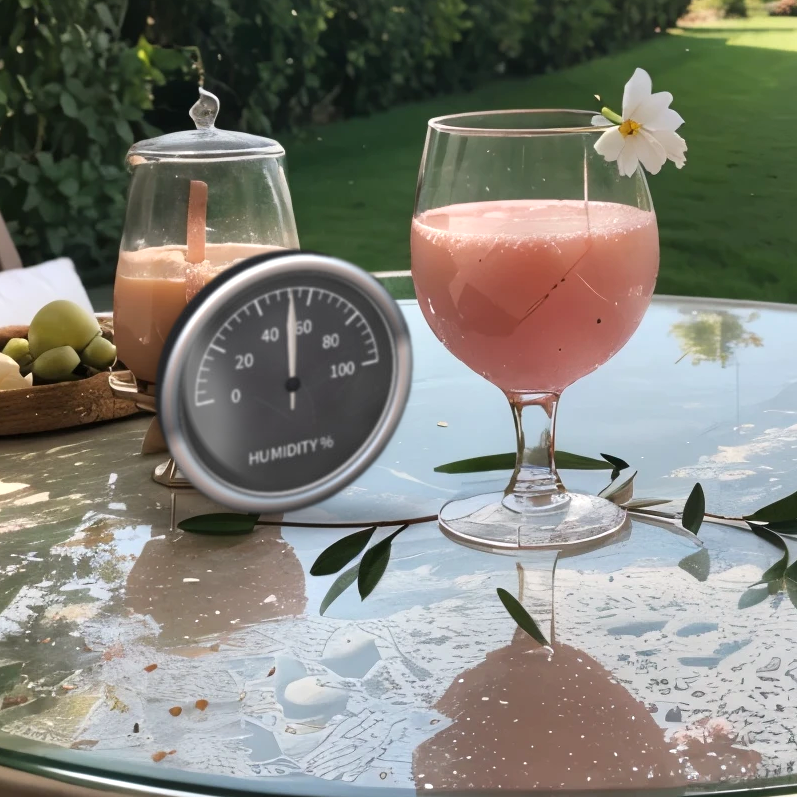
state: 52 %
